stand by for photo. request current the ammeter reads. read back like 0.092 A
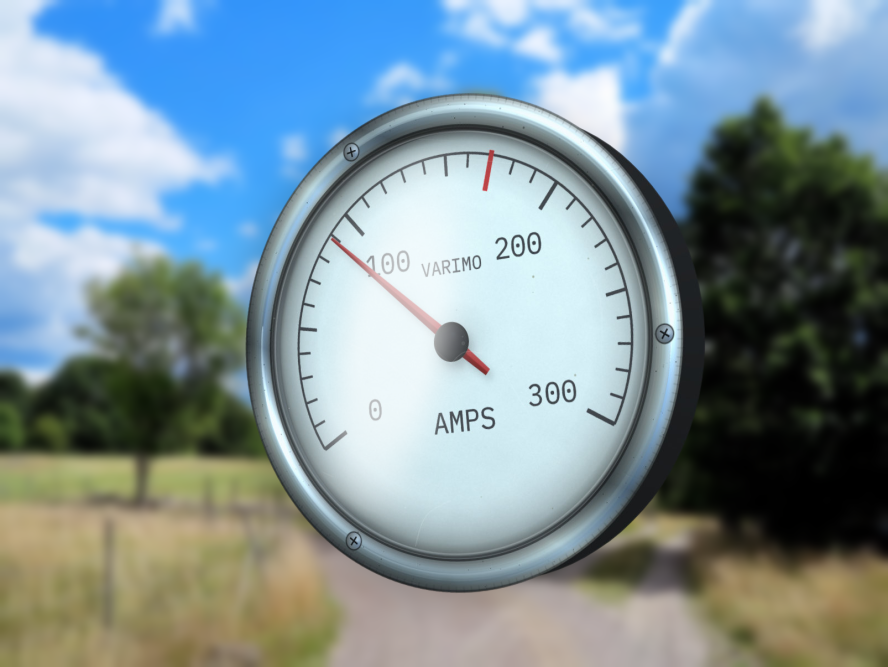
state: 90 A
